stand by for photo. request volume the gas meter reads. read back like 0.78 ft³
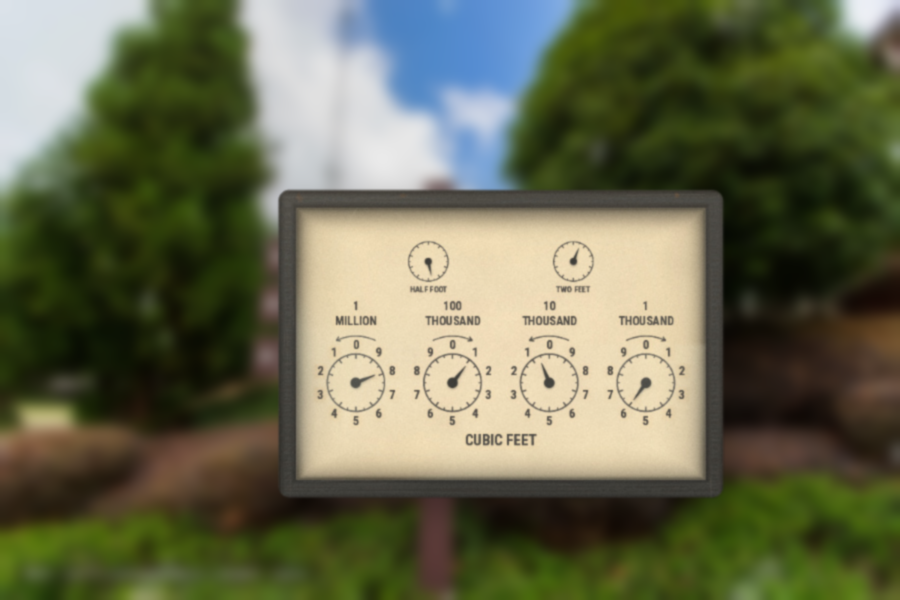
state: 810600 ft³
